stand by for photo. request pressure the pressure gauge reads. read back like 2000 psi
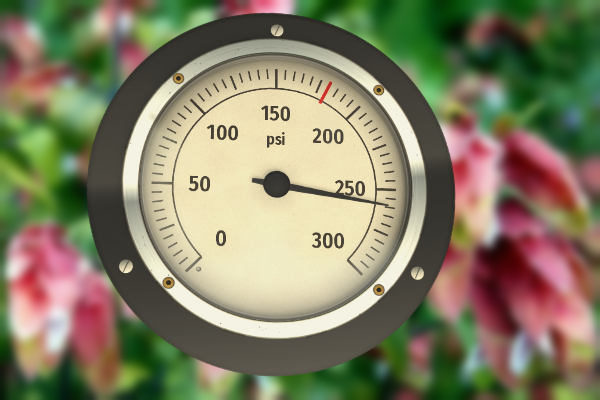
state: 260 psi
